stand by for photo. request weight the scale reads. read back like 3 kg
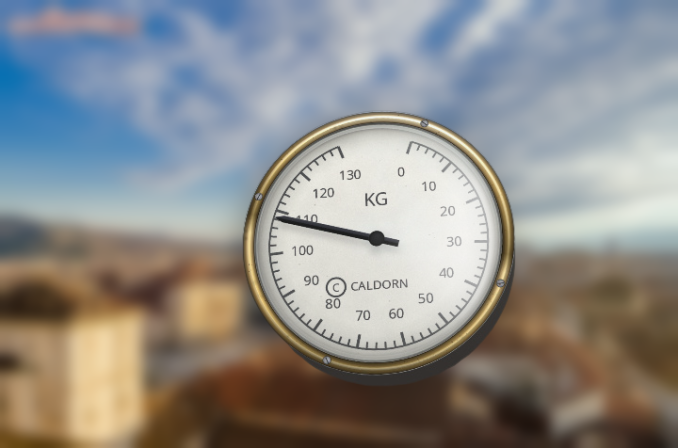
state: 108 kg
